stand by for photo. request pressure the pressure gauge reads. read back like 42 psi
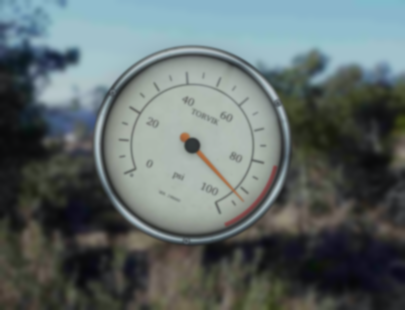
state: 92.5 psi
